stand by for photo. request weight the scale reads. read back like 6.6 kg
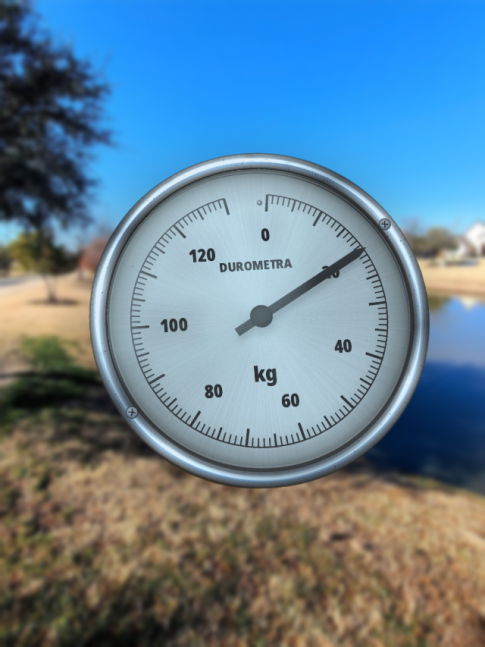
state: 20 kg
